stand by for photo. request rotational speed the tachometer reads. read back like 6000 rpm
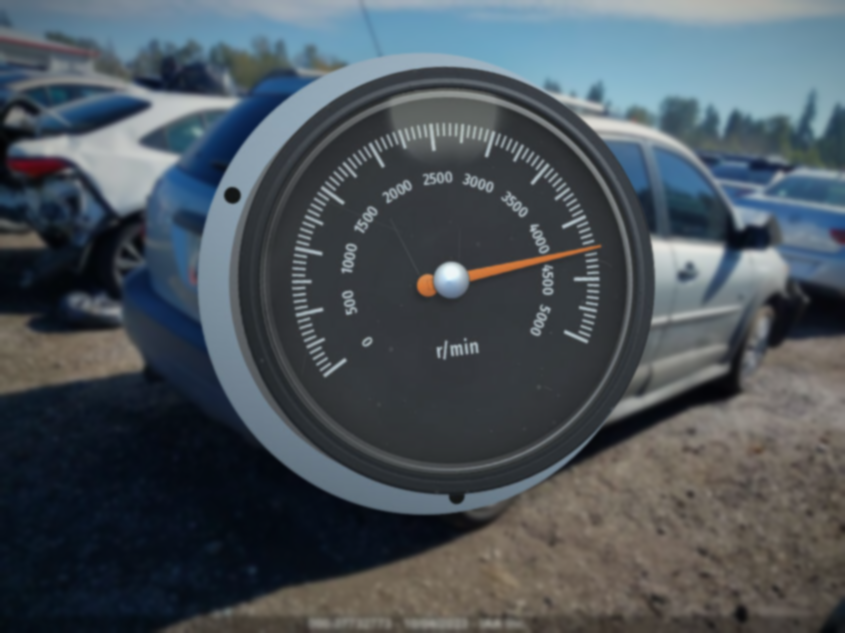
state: 4250 rpm
